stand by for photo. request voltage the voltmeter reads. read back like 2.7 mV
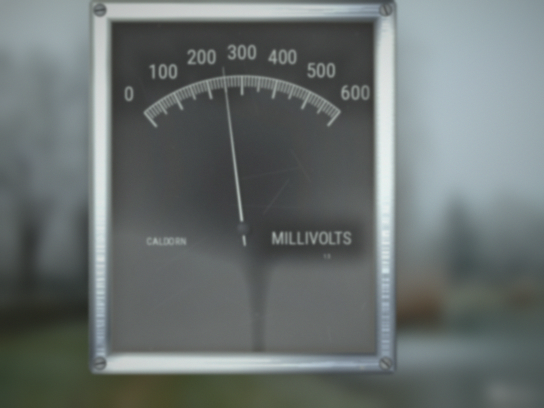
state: 250 mV
